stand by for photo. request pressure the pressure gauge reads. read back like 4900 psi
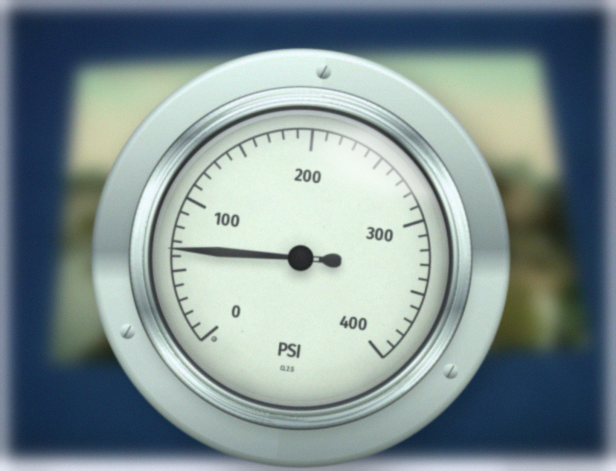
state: 65 psi
